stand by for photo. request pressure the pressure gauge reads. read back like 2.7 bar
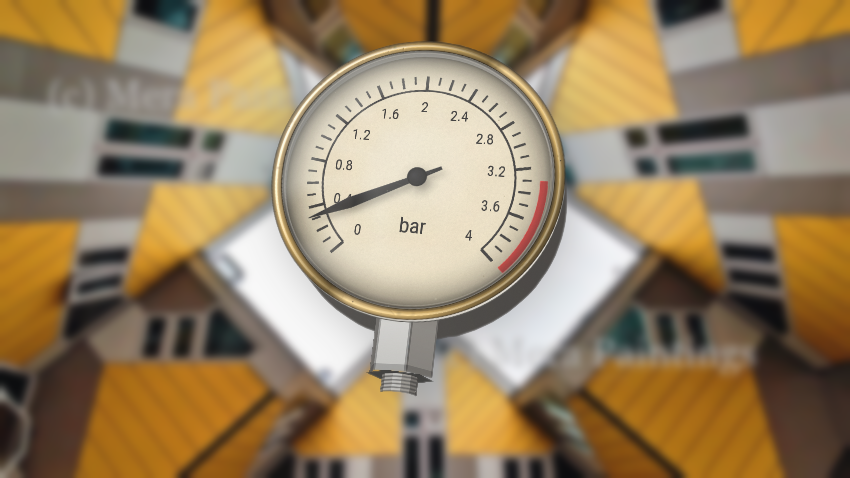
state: 0.3 bar
